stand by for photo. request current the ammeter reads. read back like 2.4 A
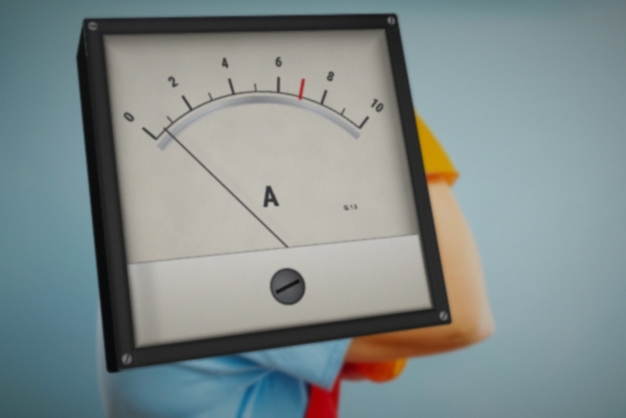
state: 0.5 A
